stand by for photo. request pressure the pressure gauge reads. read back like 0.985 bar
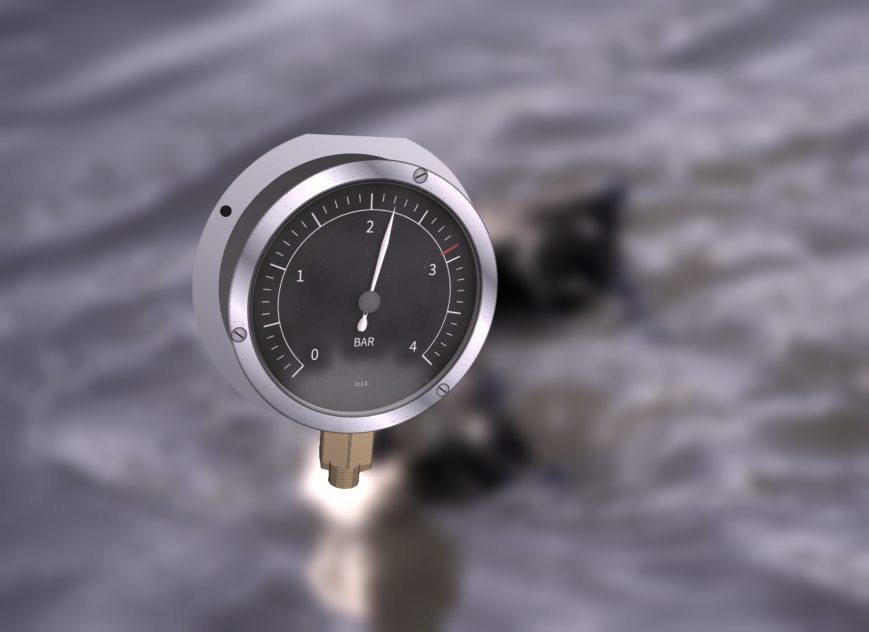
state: 2.2 bar
